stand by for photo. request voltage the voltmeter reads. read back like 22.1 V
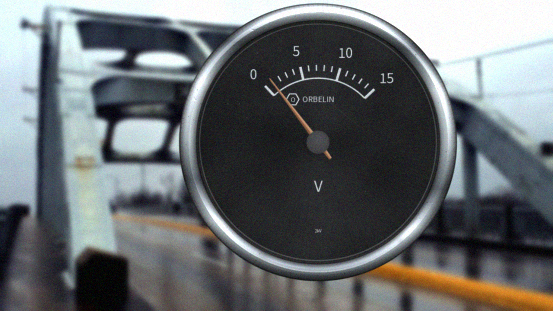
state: 1 V
